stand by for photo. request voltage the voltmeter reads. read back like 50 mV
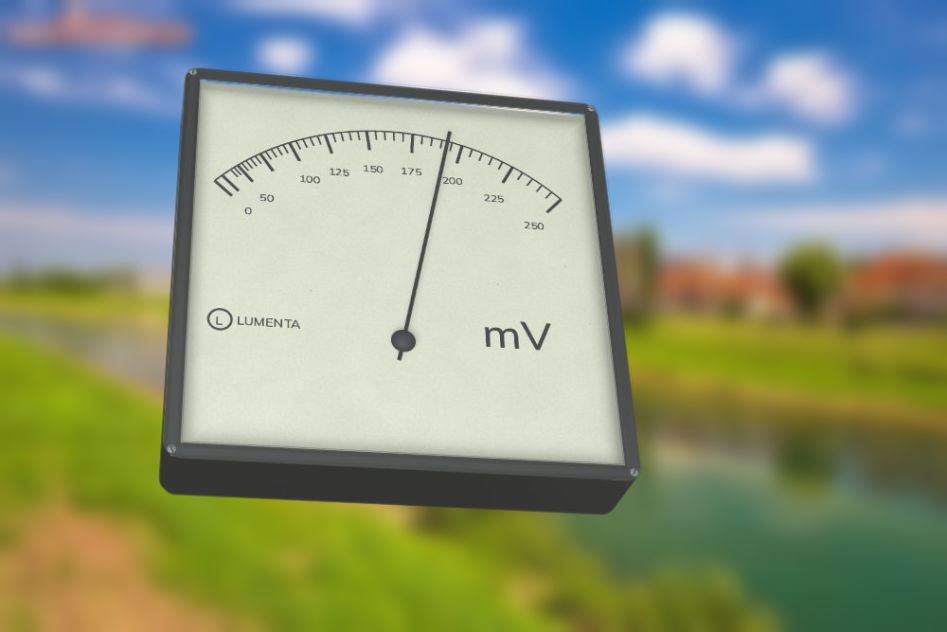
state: 192.5 mV
